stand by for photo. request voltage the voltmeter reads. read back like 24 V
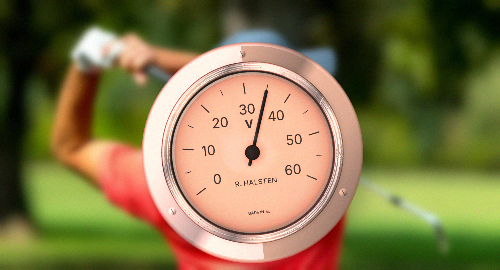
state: 35 V
